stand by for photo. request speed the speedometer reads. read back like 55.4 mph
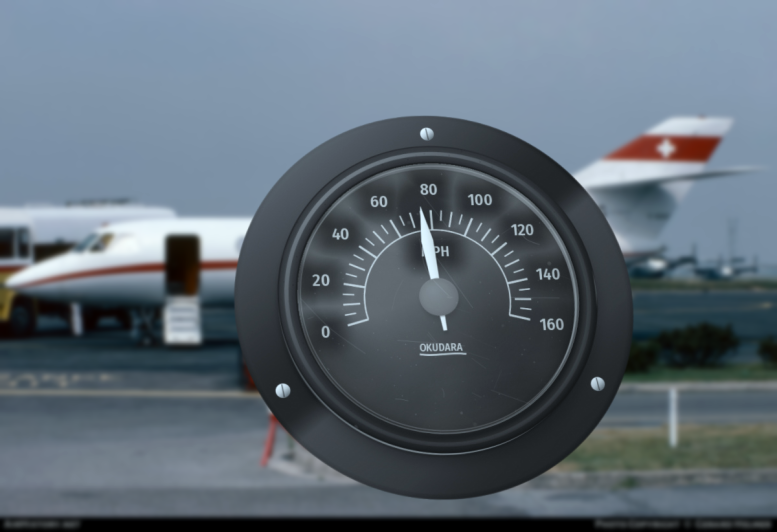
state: 75 mph
